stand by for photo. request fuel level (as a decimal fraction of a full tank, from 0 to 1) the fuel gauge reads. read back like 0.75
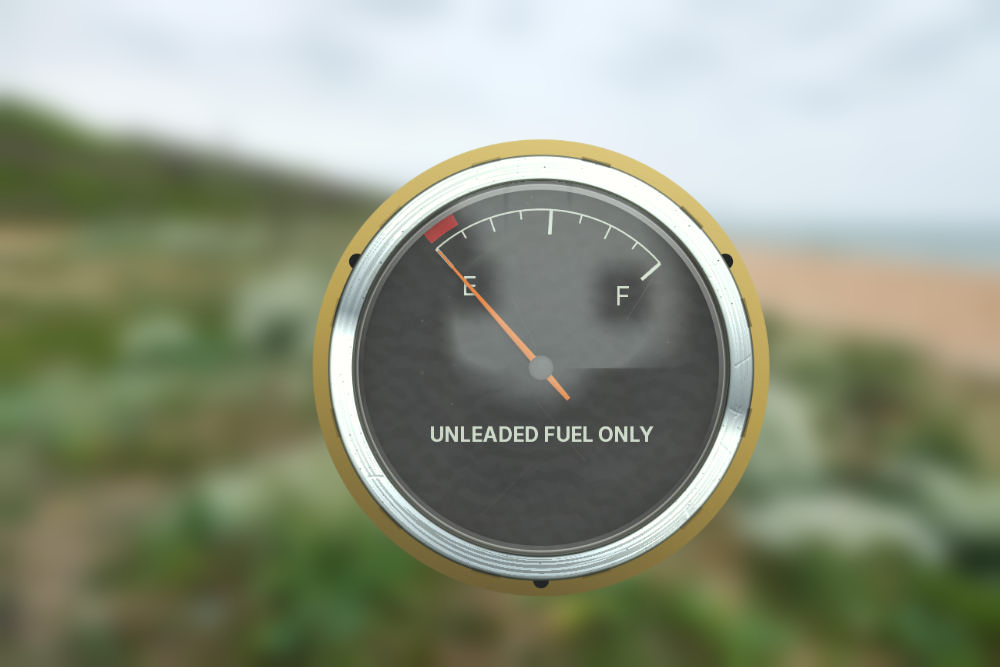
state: 0
